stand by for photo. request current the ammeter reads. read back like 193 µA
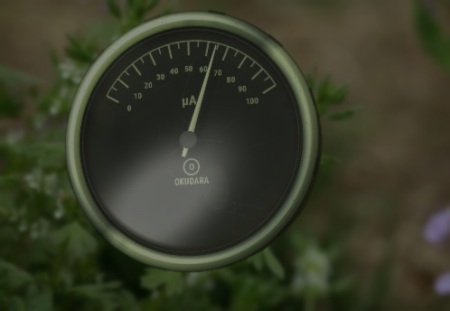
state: 65 µA
